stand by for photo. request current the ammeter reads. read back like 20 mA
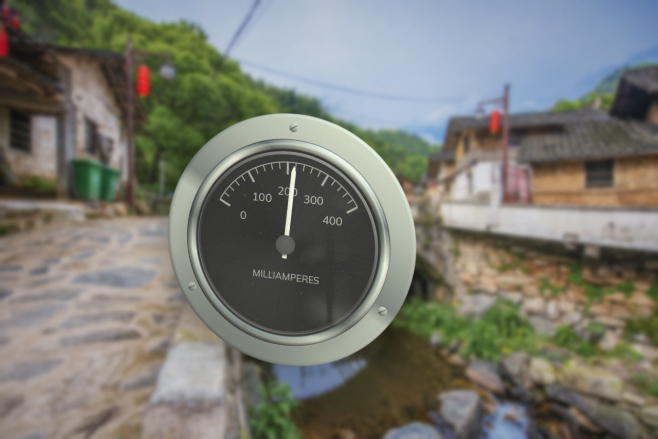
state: 220 mA
